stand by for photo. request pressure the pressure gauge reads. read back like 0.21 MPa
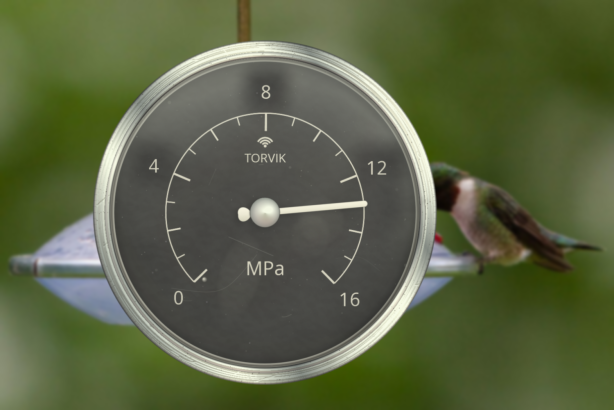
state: 13 MPa
